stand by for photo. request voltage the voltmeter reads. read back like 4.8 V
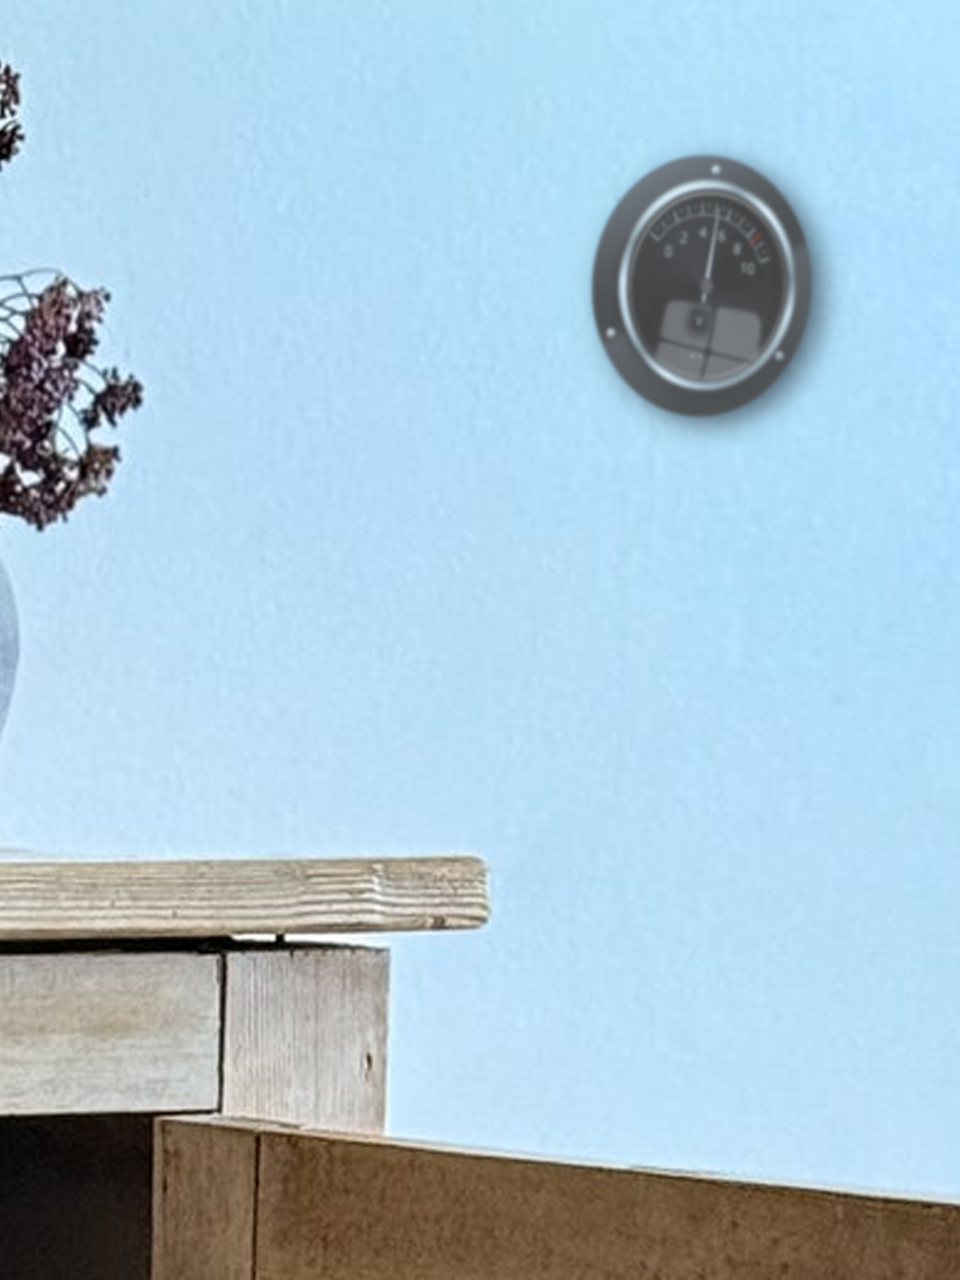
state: 5 V
